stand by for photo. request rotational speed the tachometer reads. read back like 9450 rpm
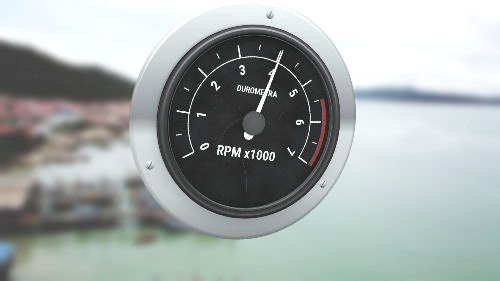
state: 4000 rpm
